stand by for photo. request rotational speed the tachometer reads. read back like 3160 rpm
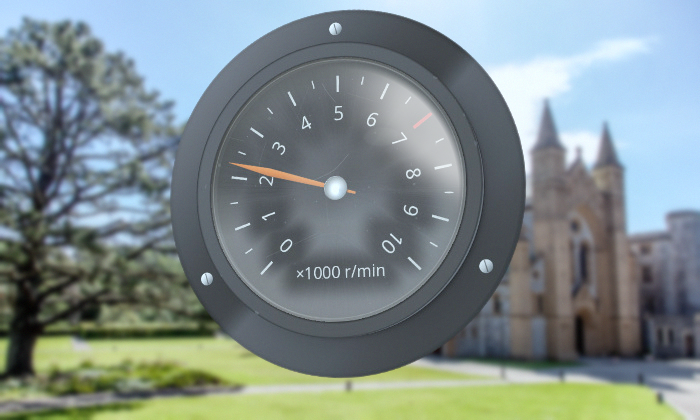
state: 2250 rpm
